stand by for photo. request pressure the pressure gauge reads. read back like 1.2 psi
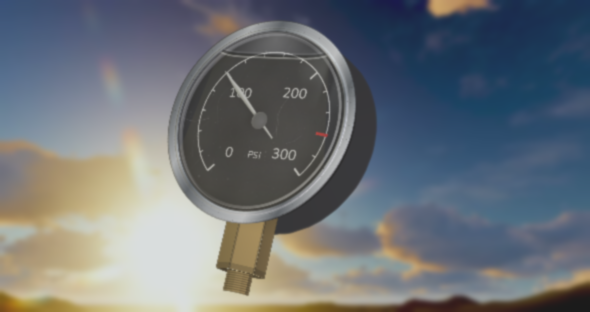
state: 100 psi
